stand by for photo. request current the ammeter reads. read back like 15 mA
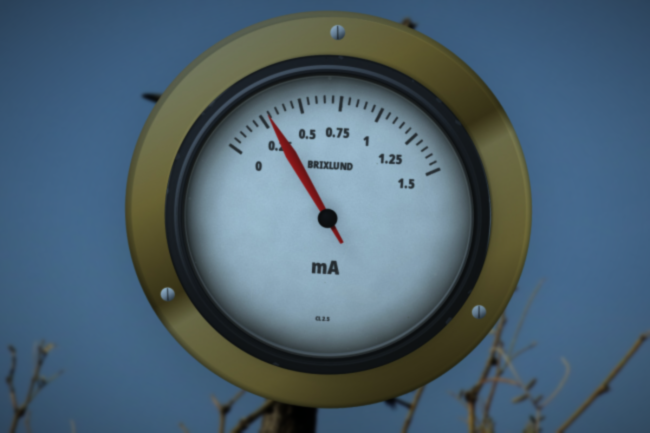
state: 0.3 mA
